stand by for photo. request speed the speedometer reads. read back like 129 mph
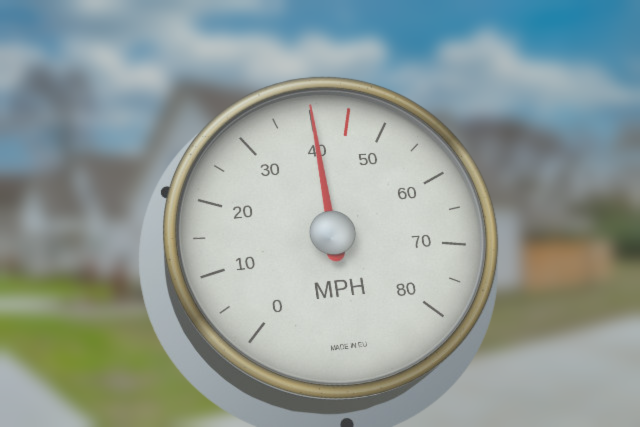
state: 40 mph
